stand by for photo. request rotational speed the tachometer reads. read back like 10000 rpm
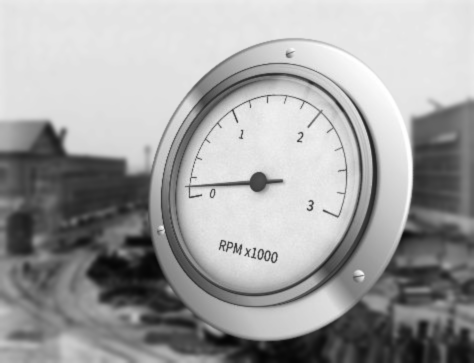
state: 100 rpm
